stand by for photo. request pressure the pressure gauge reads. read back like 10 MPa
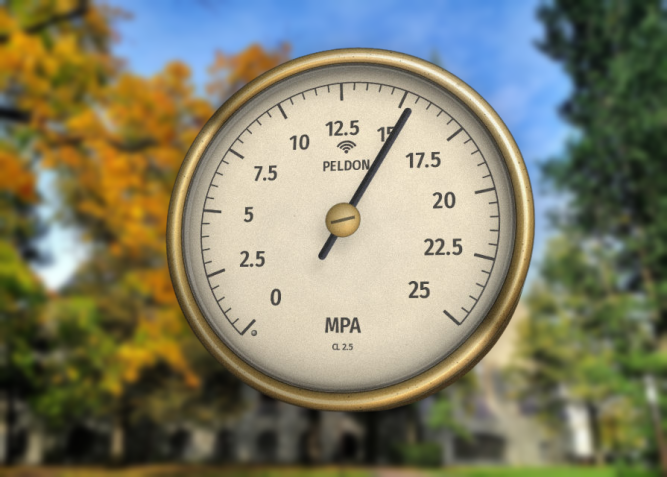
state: 15.5 MPa
